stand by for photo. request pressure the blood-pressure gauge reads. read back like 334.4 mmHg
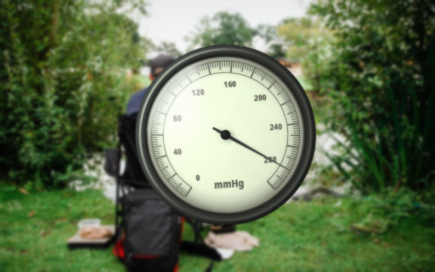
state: 280 mmHg
